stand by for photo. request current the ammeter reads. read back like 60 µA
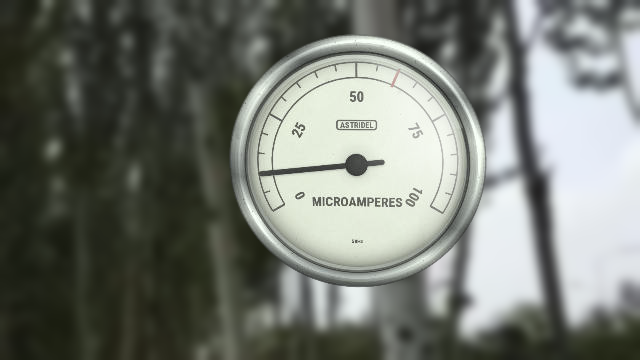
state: 10 µA
